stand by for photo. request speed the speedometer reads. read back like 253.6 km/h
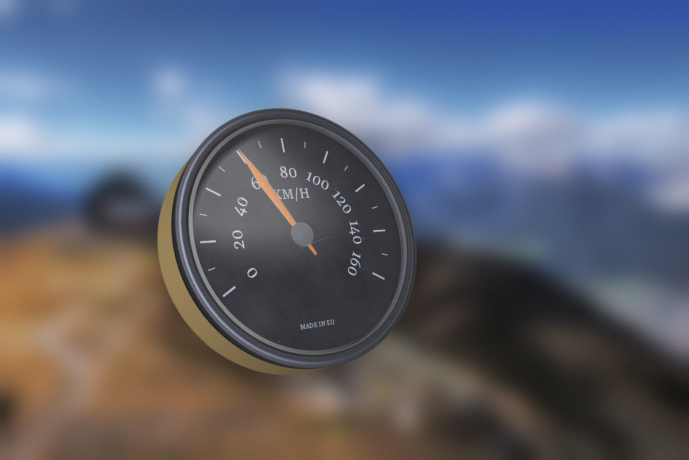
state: 60 km/h
